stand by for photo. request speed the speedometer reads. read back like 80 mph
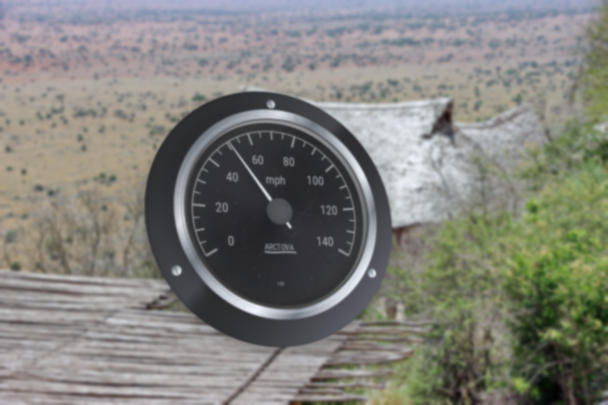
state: 50 mph
